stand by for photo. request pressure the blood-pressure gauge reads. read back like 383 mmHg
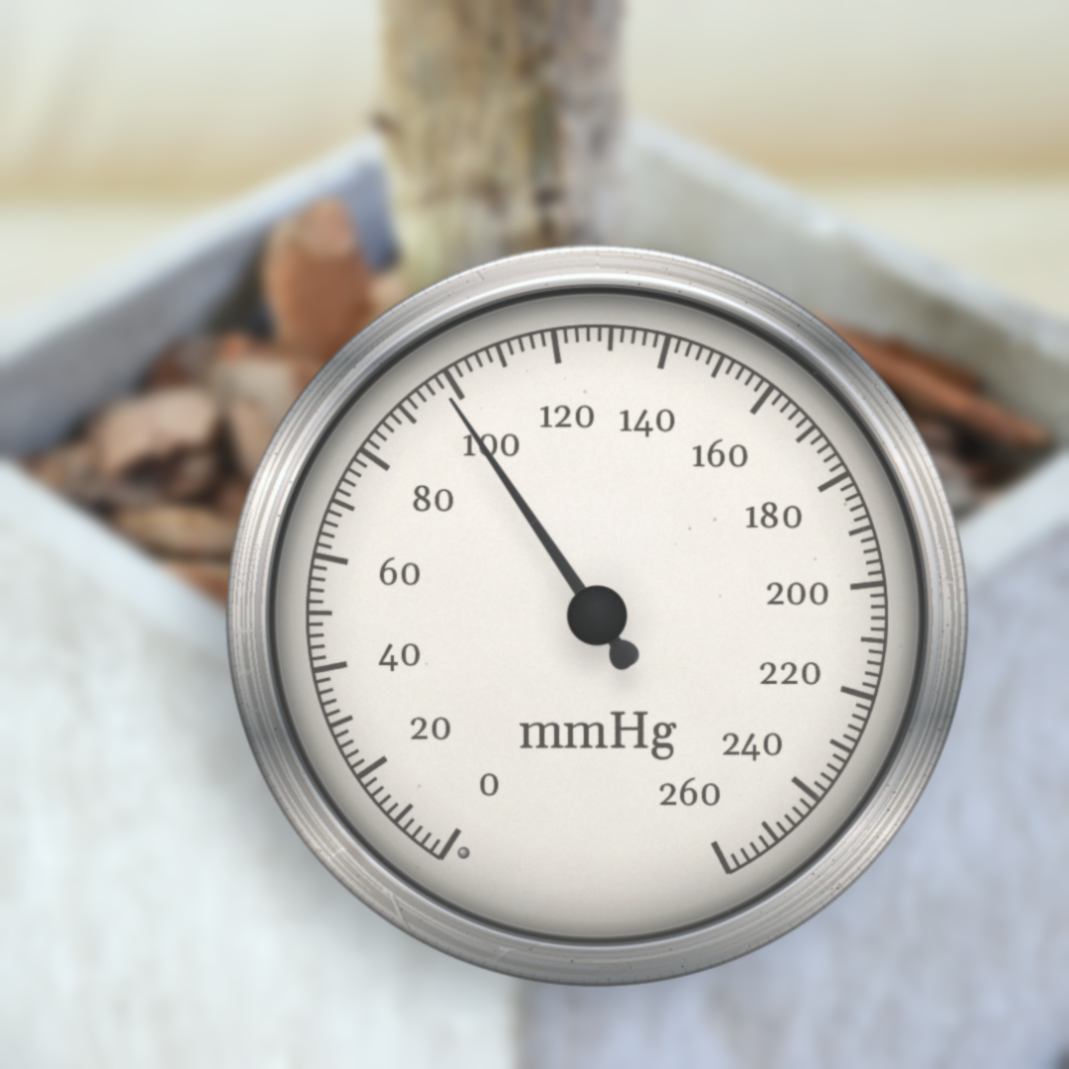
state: 98 mmHg
